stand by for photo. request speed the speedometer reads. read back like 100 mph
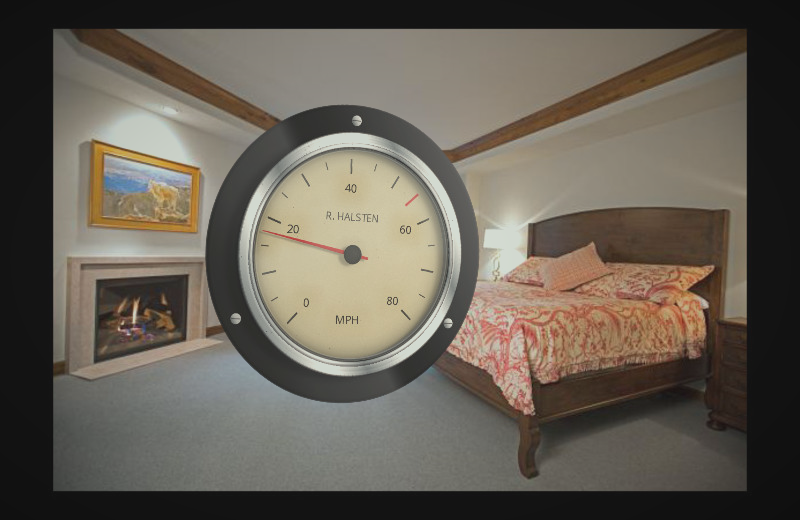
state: 17.5 mph
